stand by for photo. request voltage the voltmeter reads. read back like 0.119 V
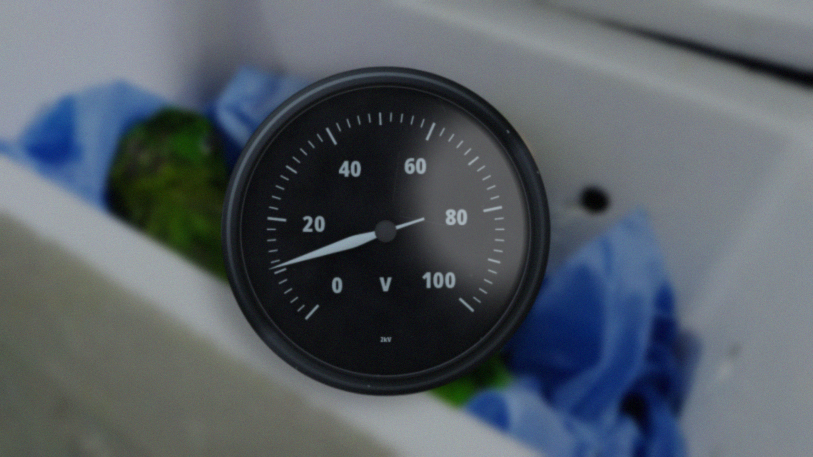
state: 11 V
